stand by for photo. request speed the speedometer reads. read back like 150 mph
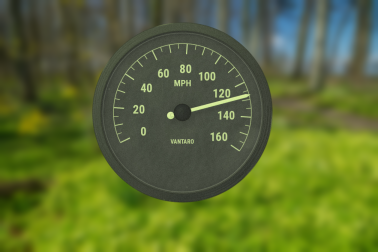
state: 127.5 mph
